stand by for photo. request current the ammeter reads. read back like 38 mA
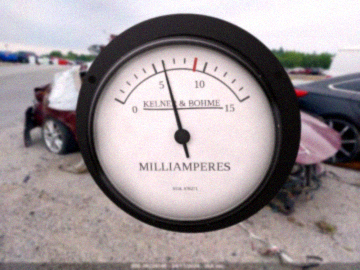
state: 6 mA
